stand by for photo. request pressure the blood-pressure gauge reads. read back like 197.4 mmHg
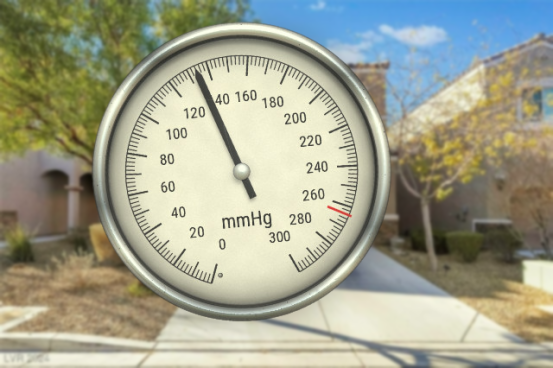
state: 134 mmHg
